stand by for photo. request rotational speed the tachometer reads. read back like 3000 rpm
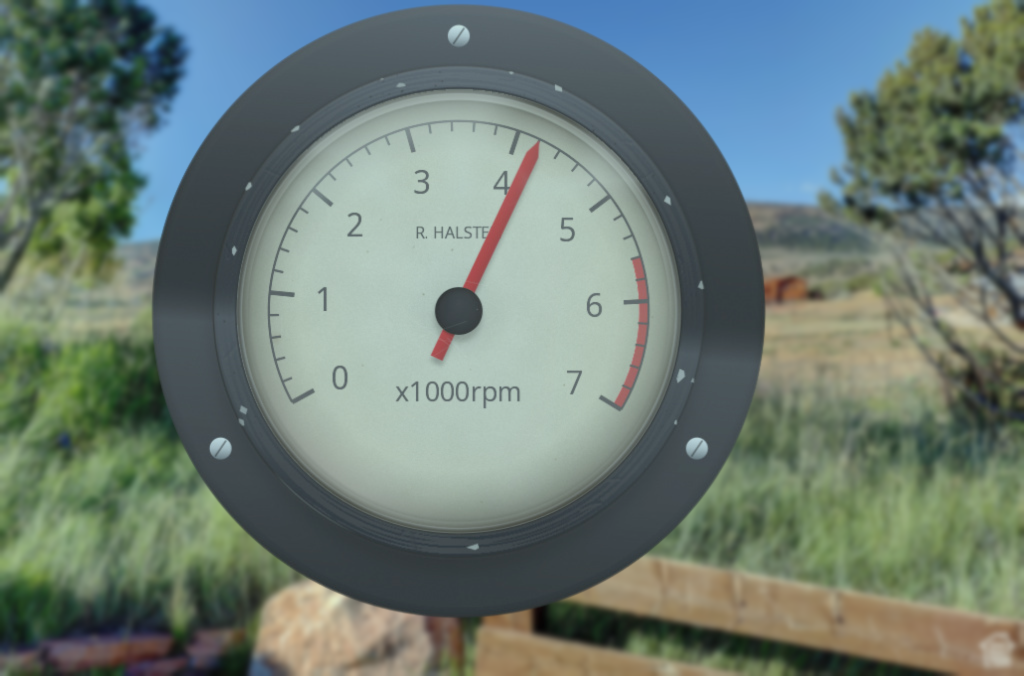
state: 4200 rpm
